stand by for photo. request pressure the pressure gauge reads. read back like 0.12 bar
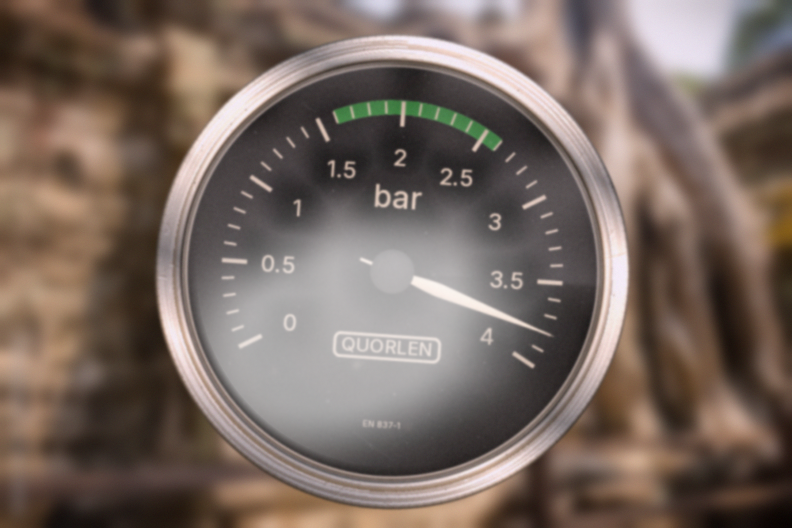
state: 3.8 bar
